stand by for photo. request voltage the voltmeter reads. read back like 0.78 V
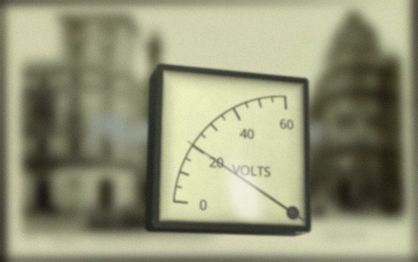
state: 20 V
